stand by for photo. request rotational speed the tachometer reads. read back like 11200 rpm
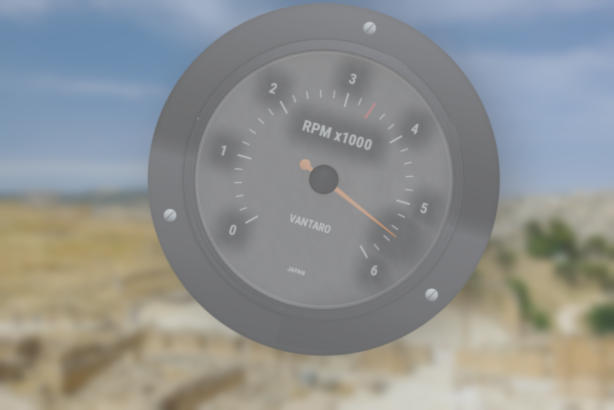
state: 5500 rpm
